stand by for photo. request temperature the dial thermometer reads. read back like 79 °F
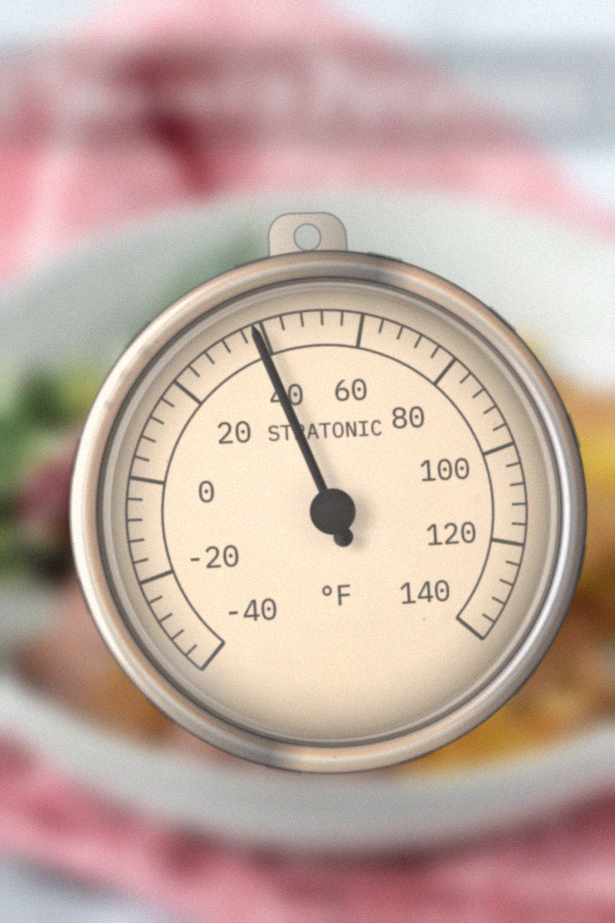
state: 38 °F
